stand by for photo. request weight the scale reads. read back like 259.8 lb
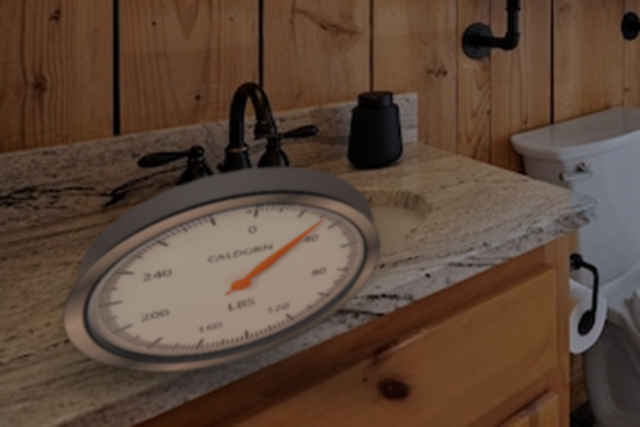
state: 30 lb
